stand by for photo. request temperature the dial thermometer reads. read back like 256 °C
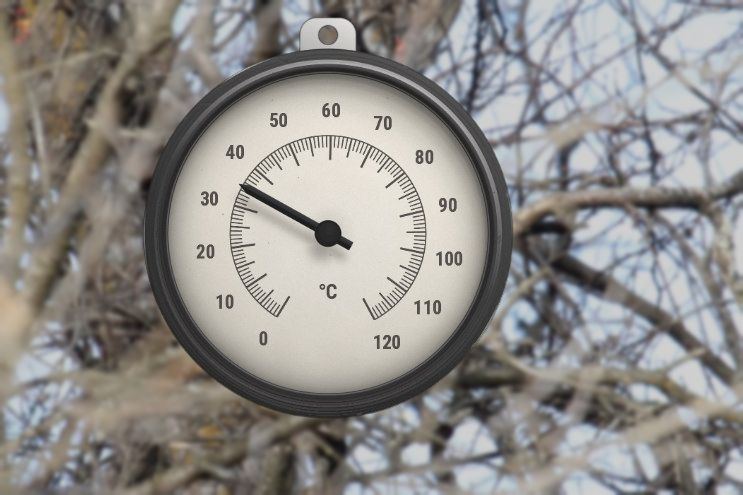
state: 35 °C
